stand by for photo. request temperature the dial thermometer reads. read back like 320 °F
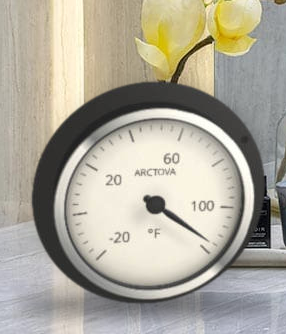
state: 116 °F
